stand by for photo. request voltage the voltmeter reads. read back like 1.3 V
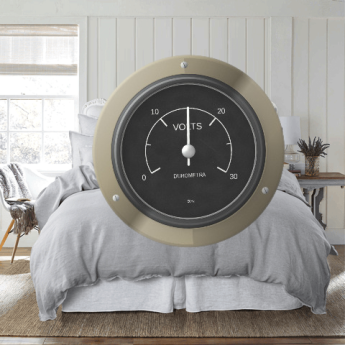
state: 15 V
